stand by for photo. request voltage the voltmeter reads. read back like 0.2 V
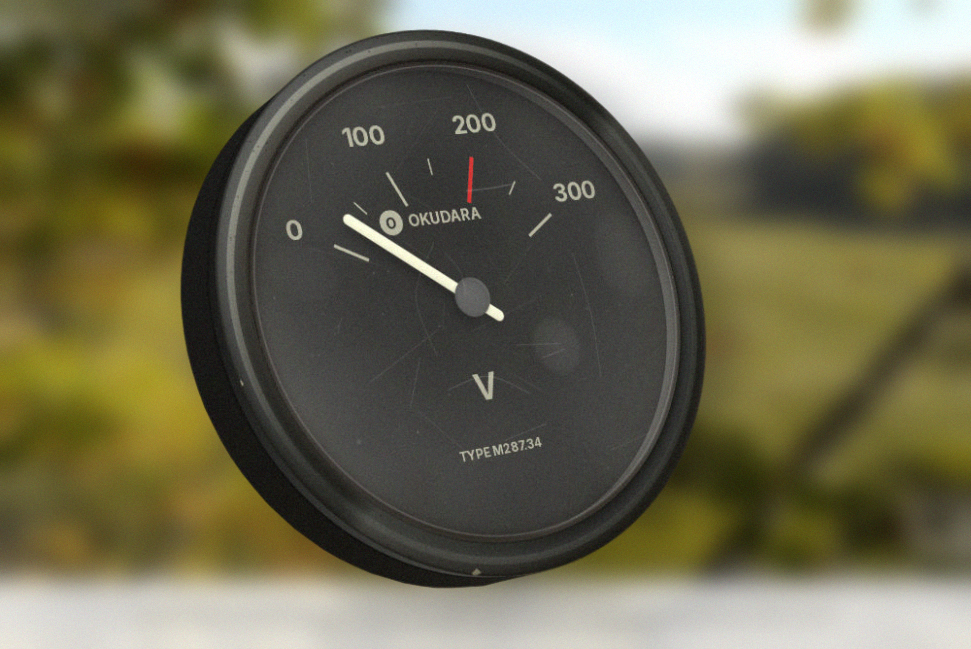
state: 25 V
